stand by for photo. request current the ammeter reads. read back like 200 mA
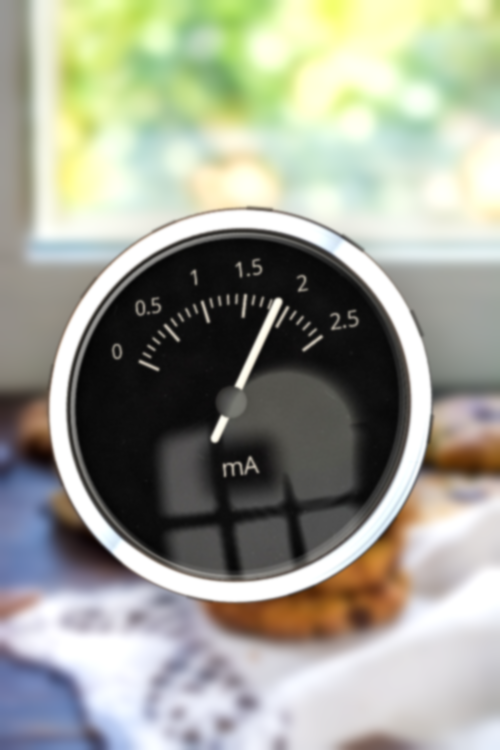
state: 1.9 mA
